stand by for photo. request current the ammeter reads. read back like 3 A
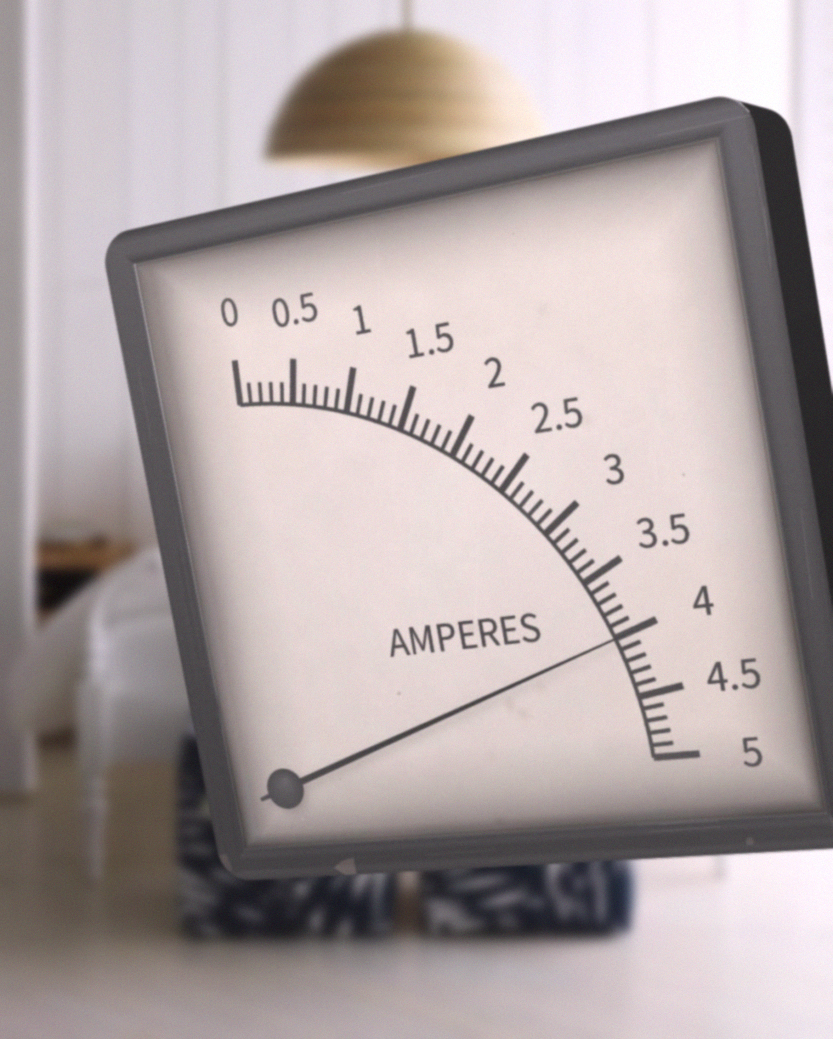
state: 4 A
